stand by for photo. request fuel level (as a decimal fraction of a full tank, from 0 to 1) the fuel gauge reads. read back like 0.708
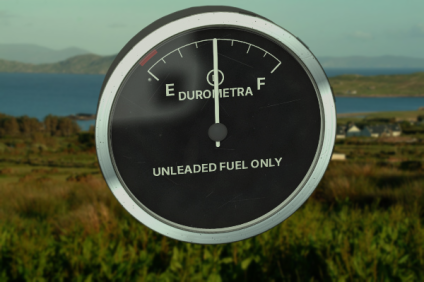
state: 0.5
